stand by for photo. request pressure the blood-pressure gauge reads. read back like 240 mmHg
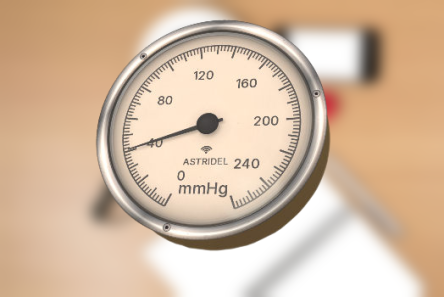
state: 40 mmHg
